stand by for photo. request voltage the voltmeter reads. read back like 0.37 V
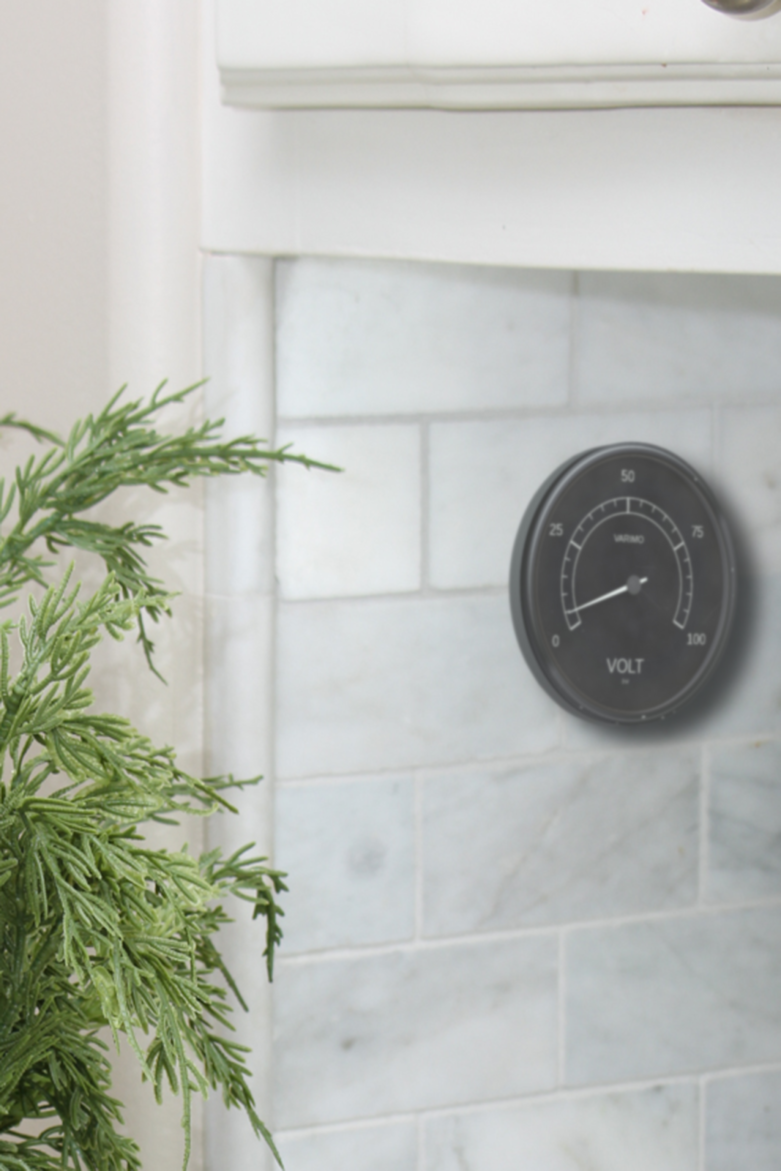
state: 5 V
